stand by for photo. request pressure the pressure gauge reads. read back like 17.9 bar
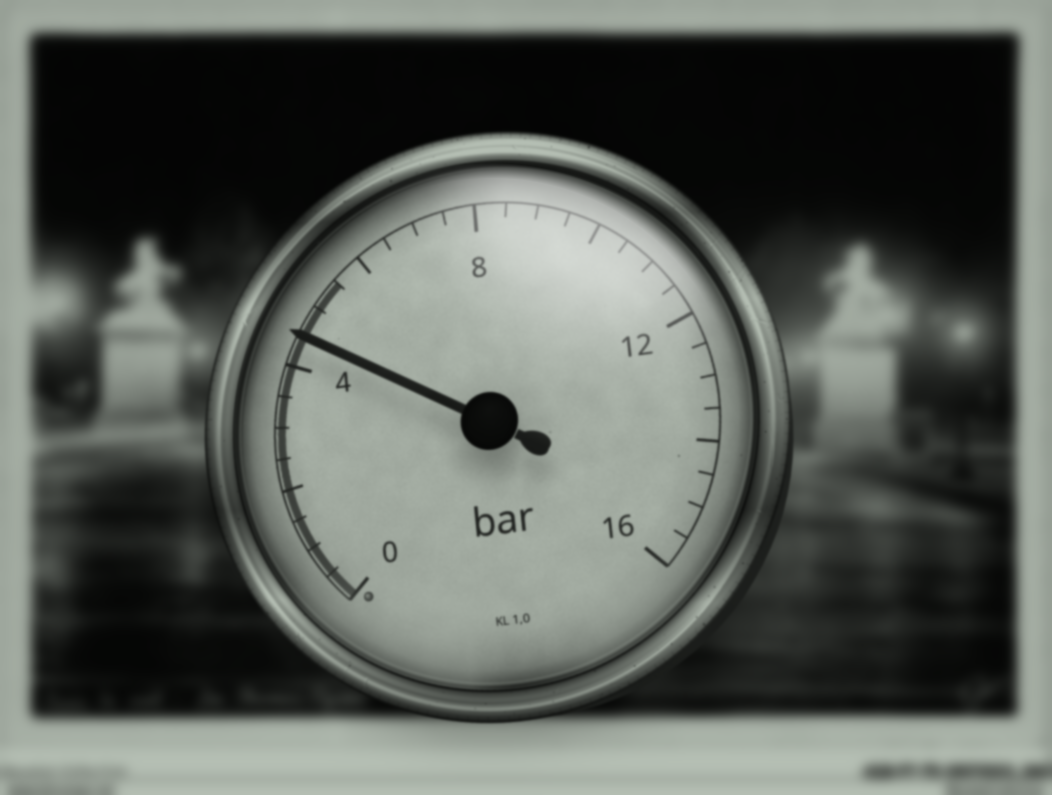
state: 4.5 bar
